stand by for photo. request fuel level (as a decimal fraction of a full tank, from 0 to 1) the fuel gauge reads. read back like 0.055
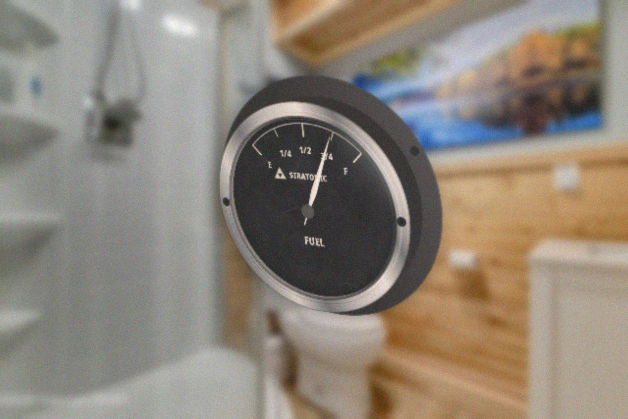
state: 0.75
